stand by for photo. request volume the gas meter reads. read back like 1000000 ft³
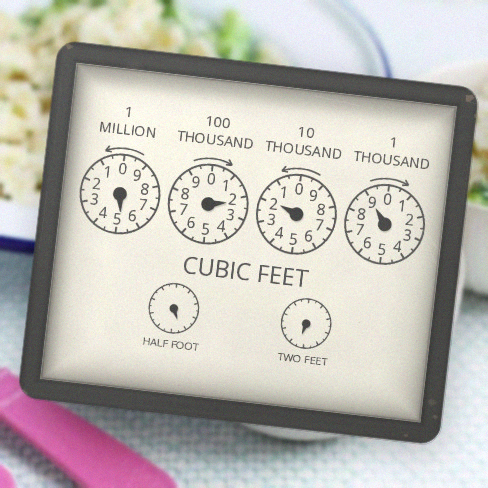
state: 521900 ft³
